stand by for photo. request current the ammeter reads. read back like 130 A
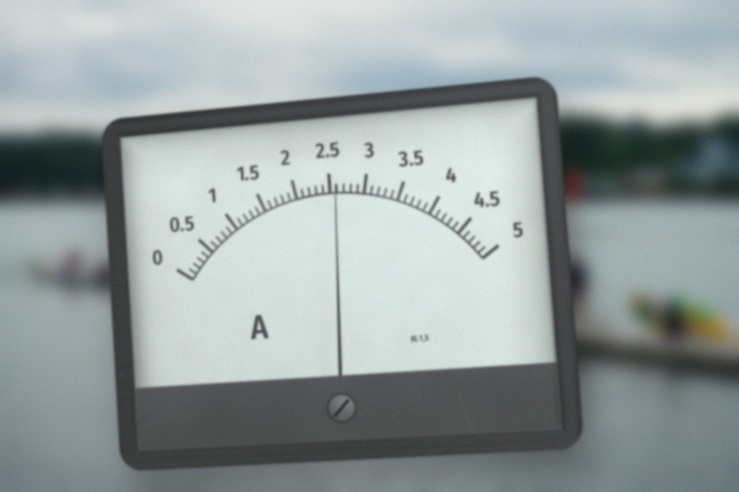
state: 2.6 A
